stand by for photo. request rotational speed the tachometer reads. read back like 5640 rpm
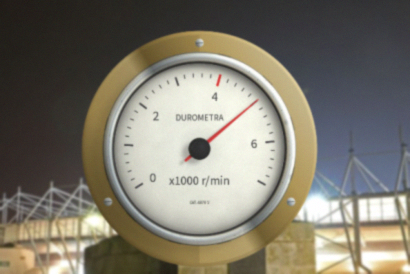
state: 5000 rpm
